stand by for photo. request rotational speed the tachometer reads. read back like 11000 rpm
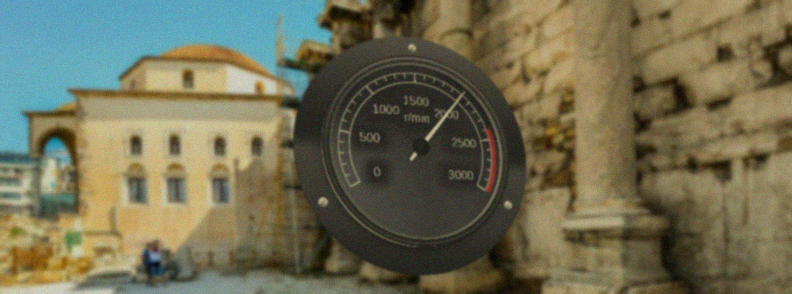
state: 2000 rpm
